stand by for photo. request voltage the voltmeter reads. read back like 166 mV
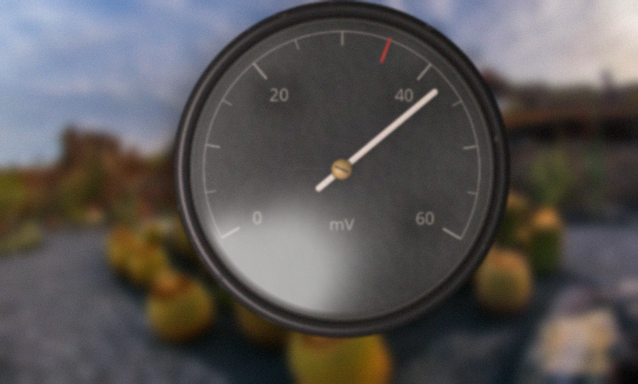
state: 42.5 mV
